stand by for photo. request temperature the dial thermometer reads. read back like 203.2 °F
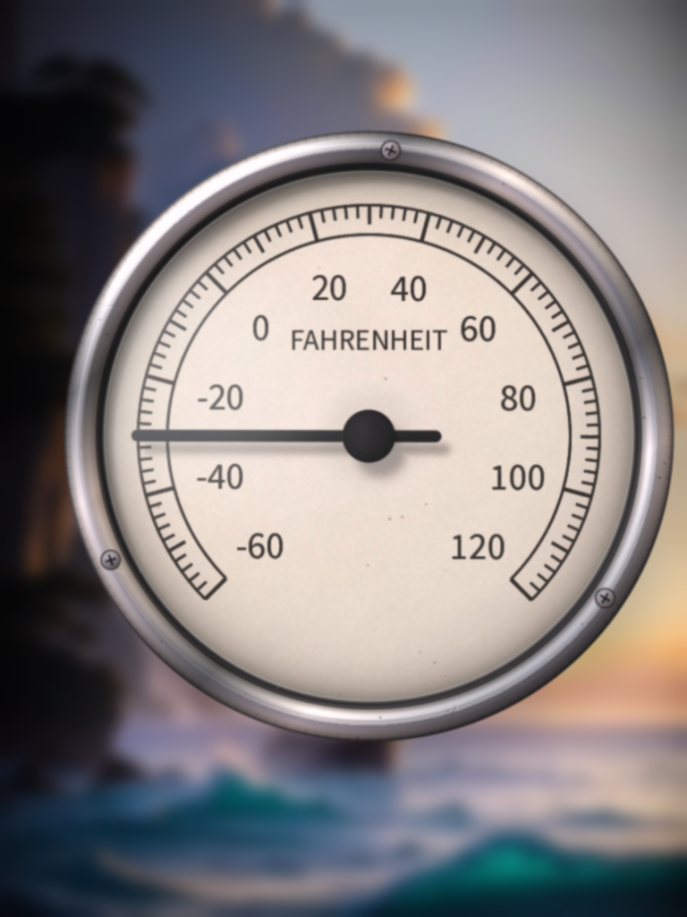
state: -30 °F
